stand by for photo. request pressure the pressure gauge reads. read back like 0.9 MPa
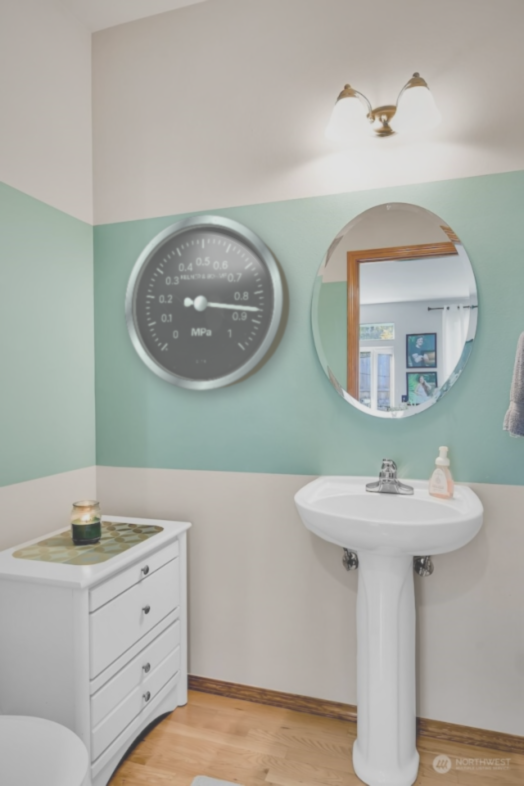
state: 0.86 MPa
